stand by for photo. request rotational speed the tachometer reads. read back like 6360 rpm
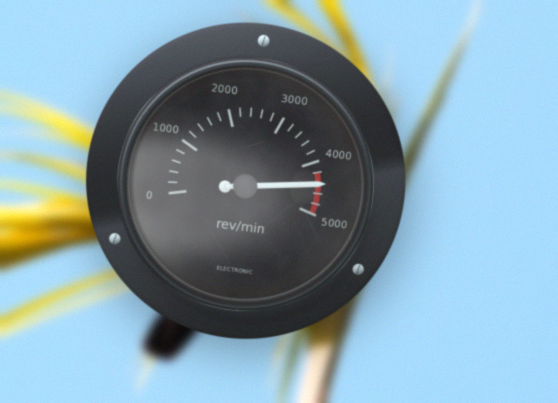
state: 4400 rpm
